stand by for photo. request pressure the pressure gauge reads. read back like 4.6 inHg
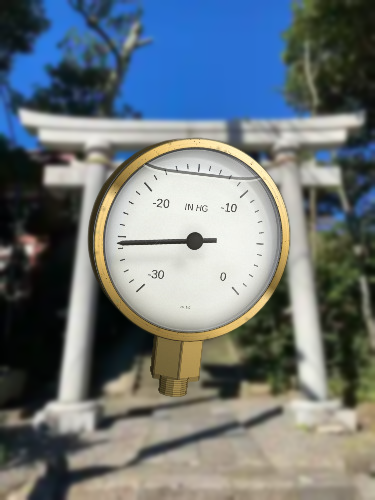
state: -25.5 inHg
